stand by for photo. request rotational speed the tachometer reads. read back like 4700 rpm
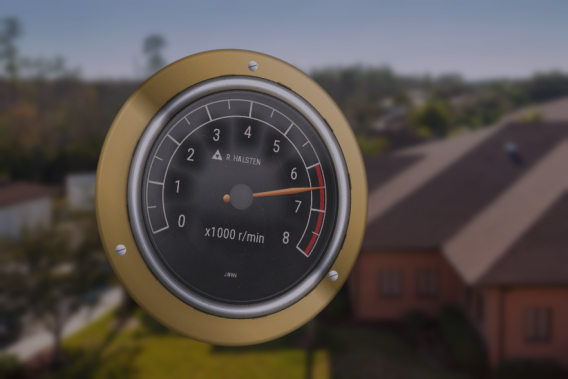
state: 6500 rpm
